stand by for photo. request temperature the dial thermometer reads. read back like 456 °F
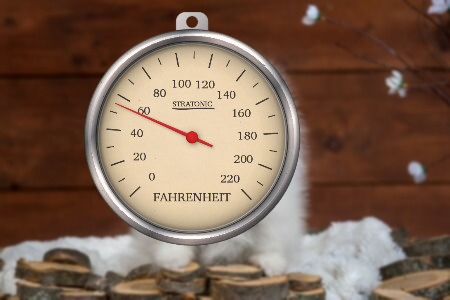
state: 55 °F
